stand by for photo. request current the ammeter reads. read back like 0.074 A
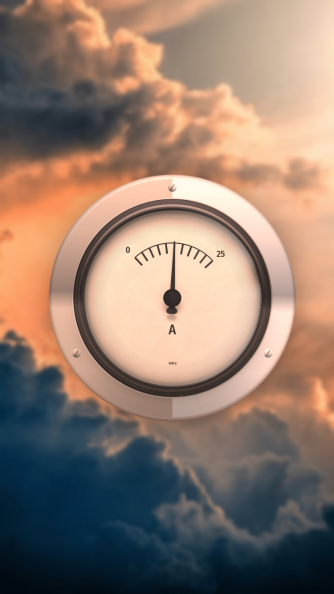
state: 12.5 A
